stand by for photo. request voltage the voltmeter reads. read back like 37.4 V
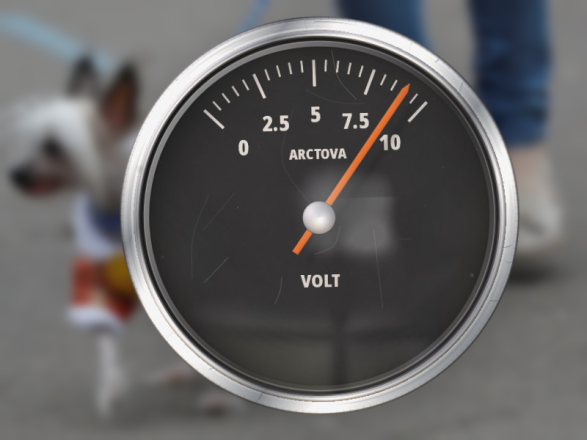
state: 9 V
